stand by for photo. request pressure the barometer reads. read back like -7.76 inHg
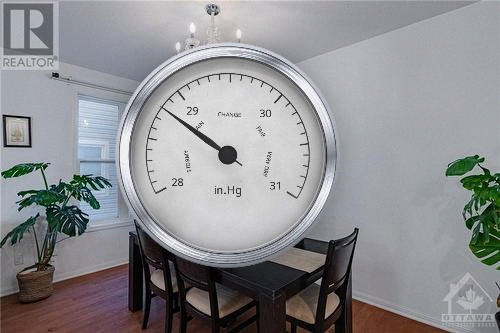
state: 28.8 inHg
